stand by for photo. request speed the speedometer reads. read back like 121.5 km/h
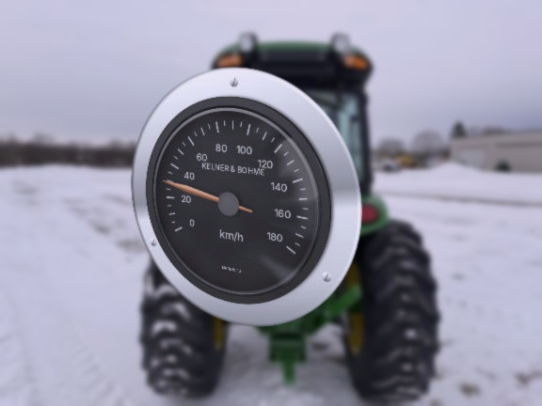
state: 30 km/h
